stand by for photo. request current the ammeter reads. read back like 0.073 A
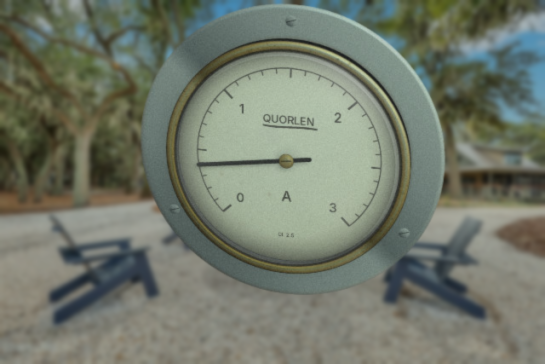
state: 0.4 A
